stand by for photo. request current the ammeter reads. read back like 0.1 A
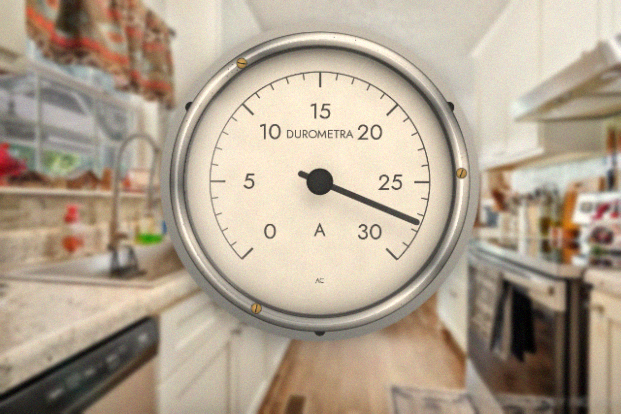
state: 27.5 A
